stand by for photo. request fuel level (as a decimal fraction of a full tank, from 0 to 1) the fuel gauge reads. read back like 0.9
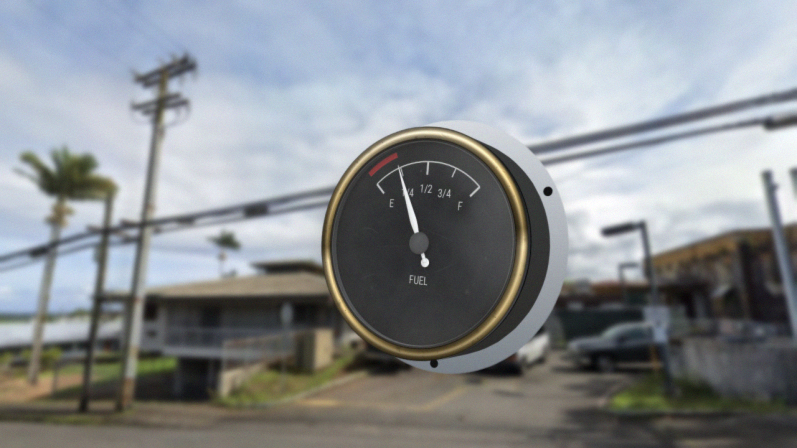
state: 0.25
